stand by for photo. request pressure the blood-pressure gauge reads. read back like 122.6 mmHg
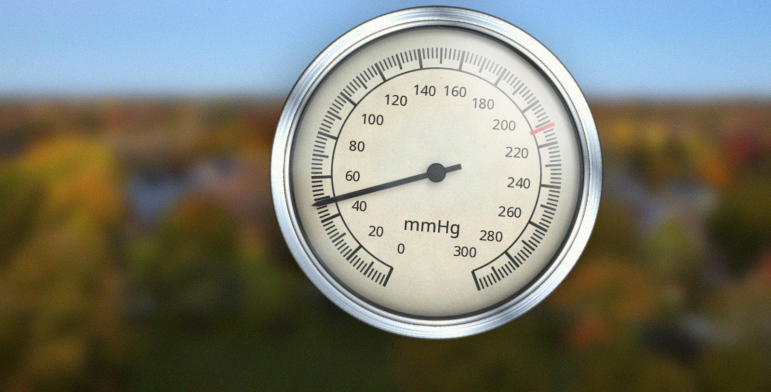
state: 48 mmHg
